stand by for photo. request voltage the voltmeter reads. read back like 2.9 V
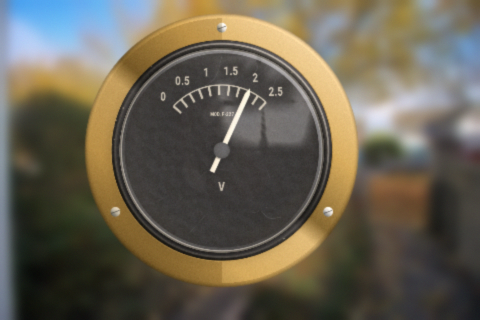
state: 2 V
